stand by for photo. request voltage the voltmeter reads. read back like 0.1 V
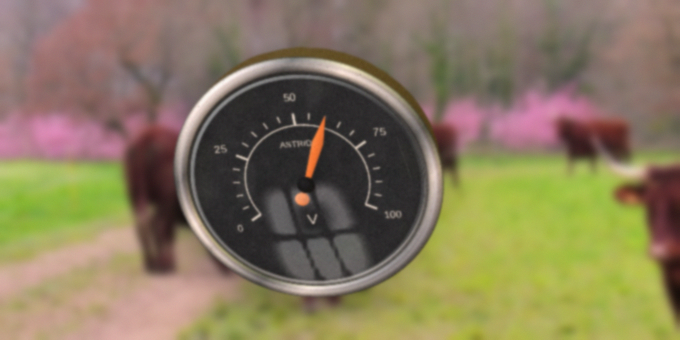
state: 60 V
